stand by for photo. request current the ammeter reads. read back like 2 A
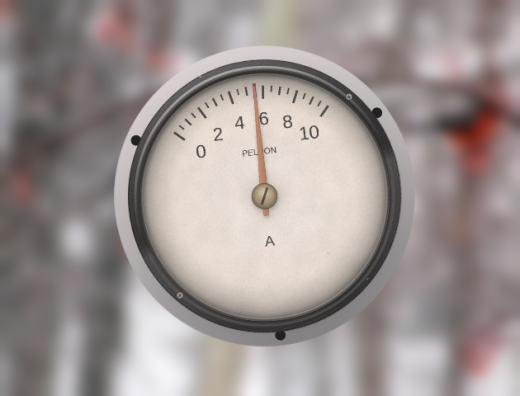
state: 5.5 A
